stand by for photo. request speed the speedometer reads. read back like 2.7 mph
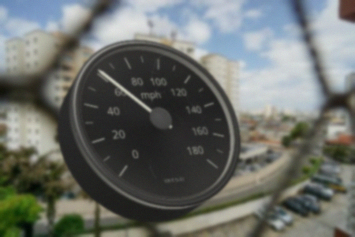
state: 60 mph
